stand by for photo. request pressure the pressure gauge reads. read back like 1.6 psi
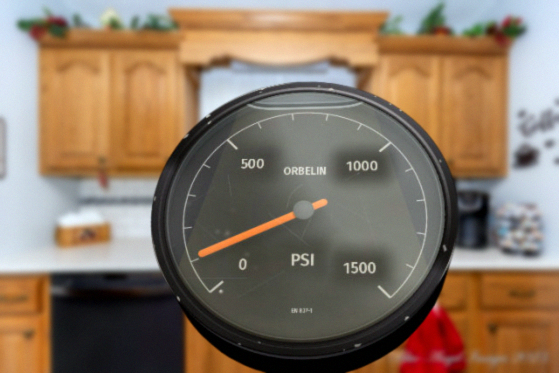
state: 100 psi
